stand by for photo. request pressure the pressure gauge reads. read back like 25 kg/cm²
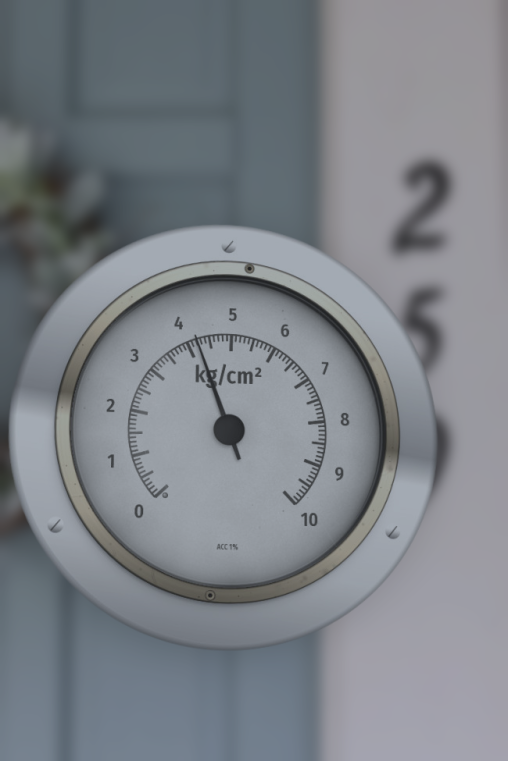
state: 4.2 kg/cm²
